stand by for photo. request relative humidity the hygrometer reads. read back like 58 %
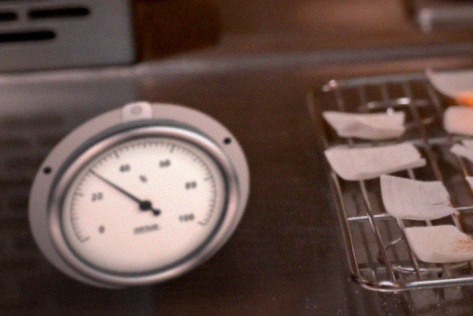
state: 30 %
